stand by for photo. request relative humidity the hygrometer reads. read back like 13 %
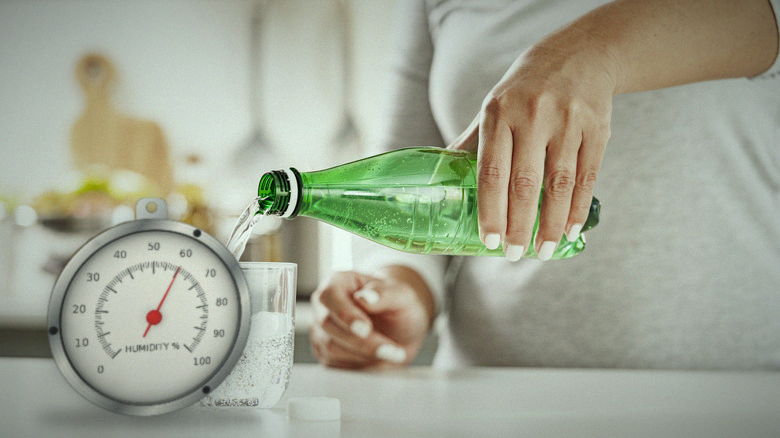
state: 60 %
